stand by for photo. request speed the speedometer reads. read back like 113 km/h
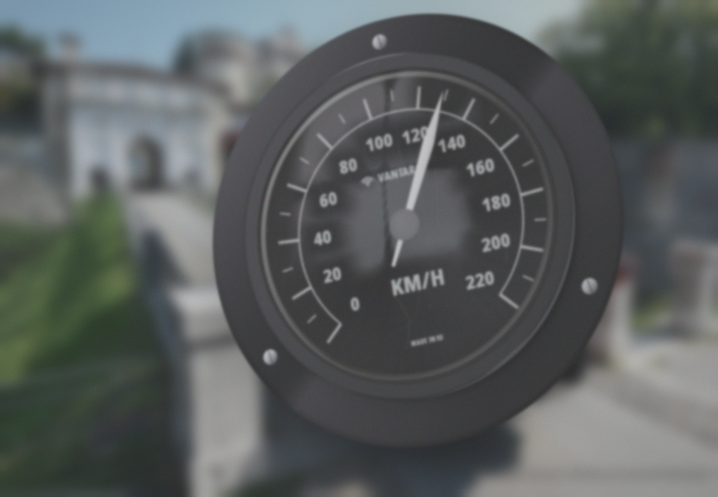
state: 130 km/h
